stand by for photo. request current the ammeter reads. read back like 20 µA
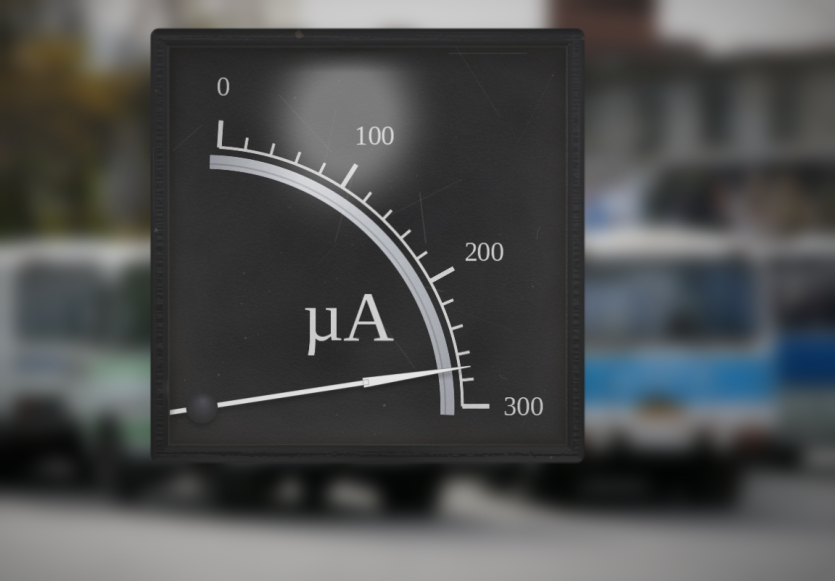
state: 270 µA
